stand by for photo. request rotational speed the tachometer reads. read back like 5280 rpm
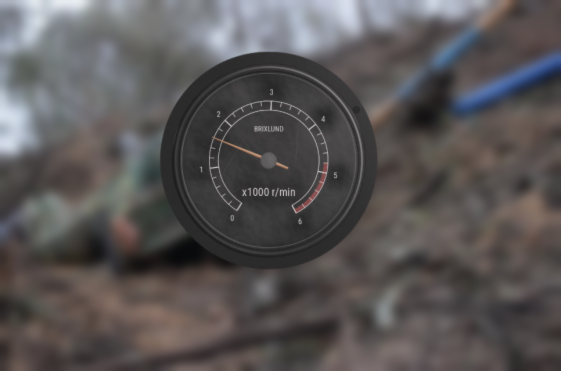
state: 1600 rpm
